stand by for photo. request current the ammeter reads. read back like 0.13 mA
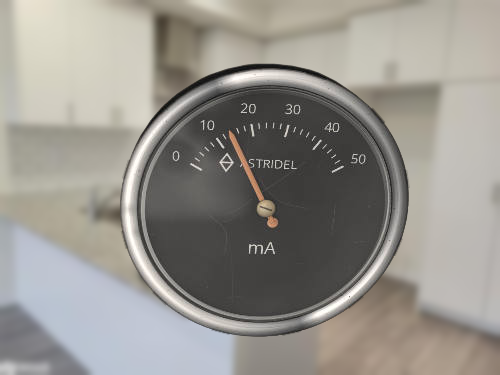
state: 14 mA
